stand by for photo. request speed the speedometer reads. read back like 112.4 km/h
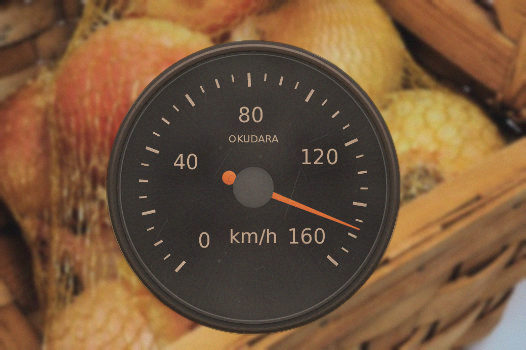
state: 147.5 km/h
